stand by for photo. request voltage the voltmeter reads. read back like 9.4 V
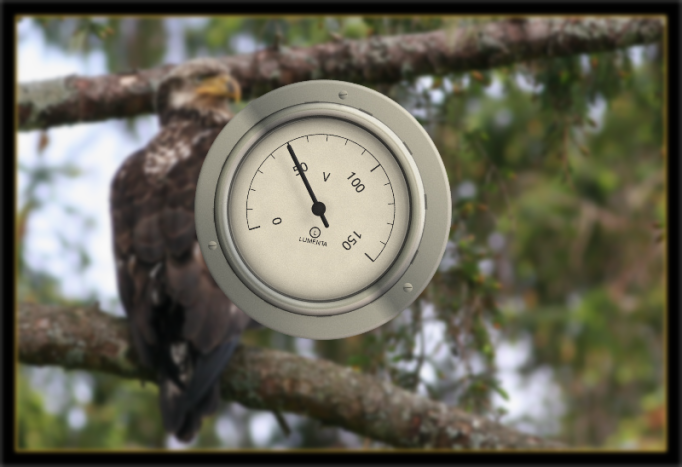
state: 50 V
